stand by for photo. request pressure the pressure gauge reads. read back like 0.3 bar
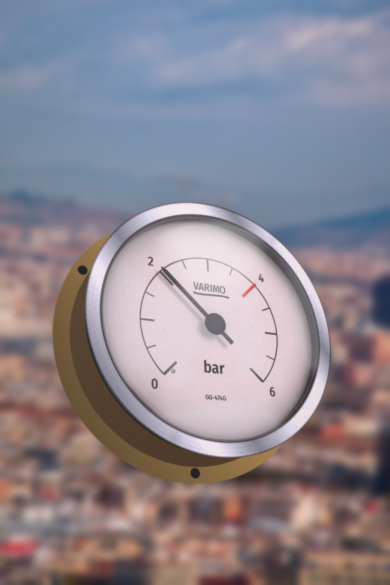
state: 2 bar
